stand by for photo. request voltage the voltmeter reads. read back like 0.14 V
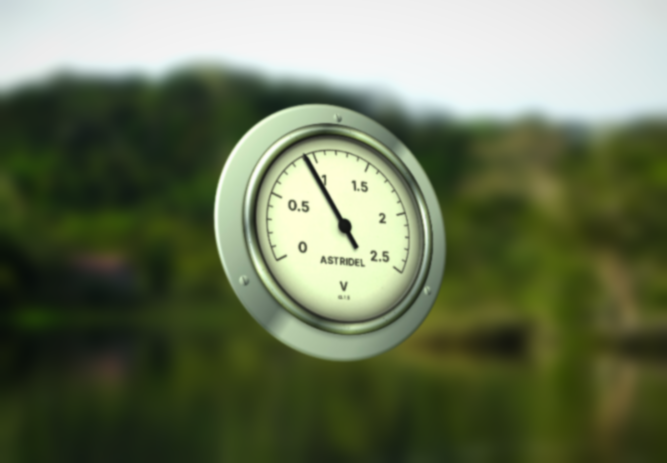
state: 0.9 V
